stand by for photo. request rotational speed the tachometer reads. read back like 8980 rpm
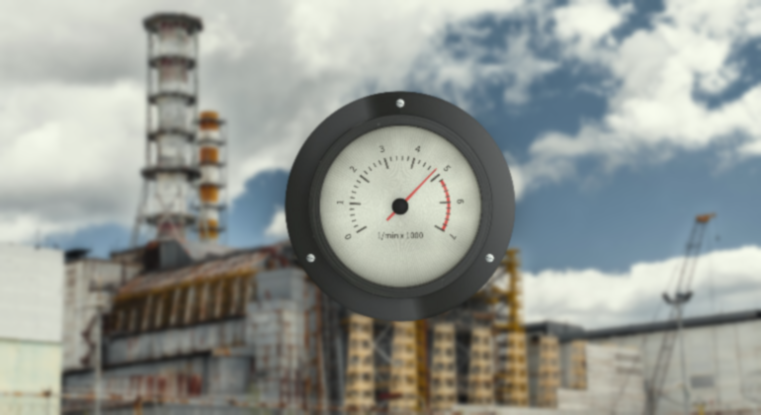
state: 4800 rpm
